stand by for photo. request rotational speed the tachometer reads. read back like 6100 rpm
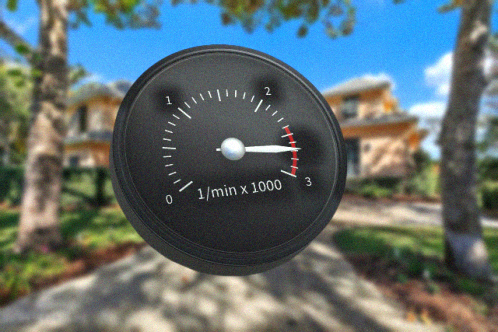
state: 2700 rpm
